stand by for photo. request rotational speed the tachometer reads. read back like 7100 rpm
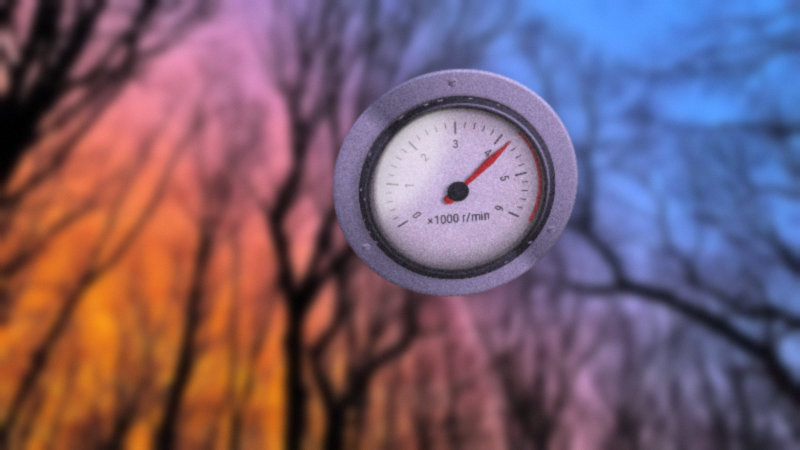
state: 4200 rpm
